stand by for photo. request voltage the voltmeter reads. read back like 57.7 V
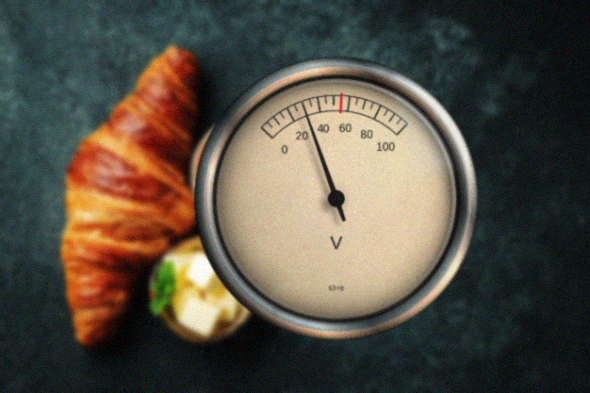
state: 30 V
